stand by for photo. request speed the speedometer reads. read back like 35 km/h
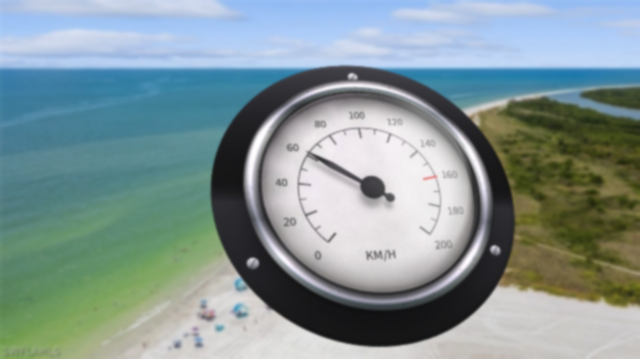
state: 60 km/h
